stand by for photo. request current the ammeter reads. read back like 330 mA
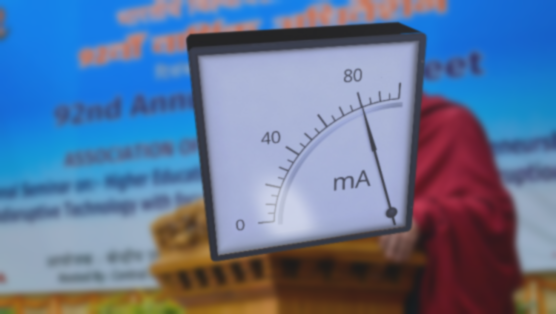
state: 80 mA
